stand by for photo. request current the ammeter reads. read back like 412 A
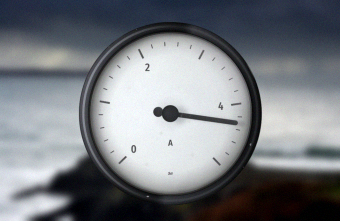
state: 4.3 A
